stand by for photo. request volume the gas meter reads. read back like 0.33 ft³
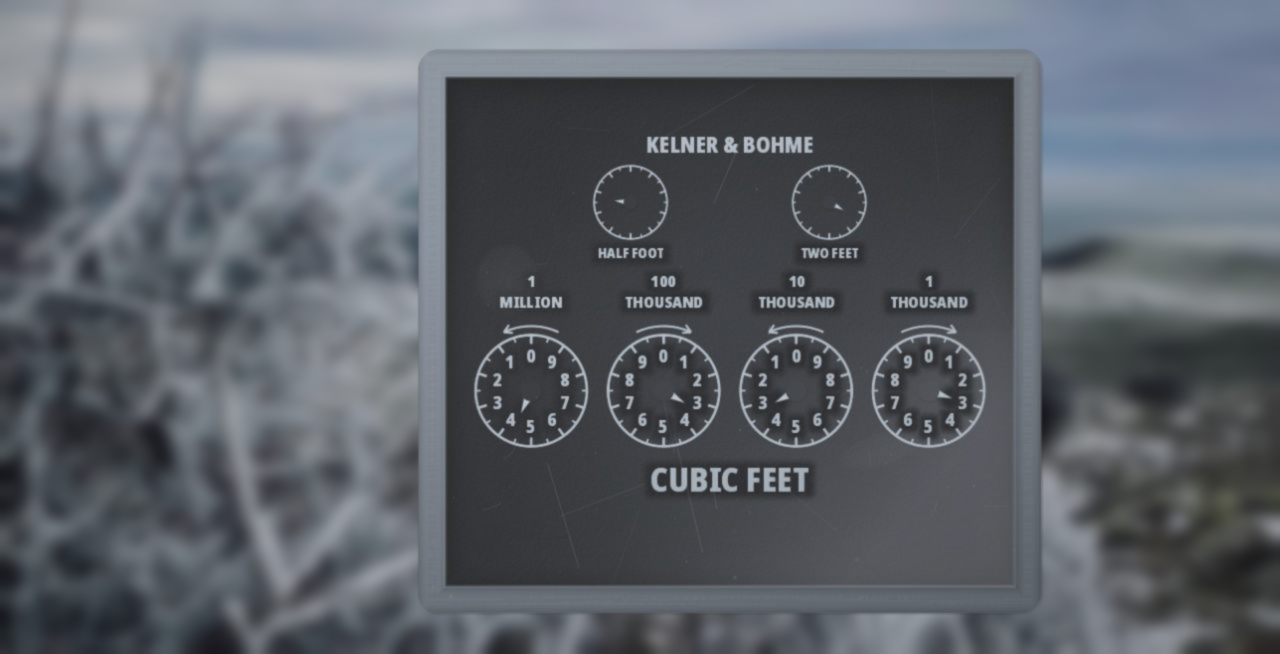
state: 433300 ft³
